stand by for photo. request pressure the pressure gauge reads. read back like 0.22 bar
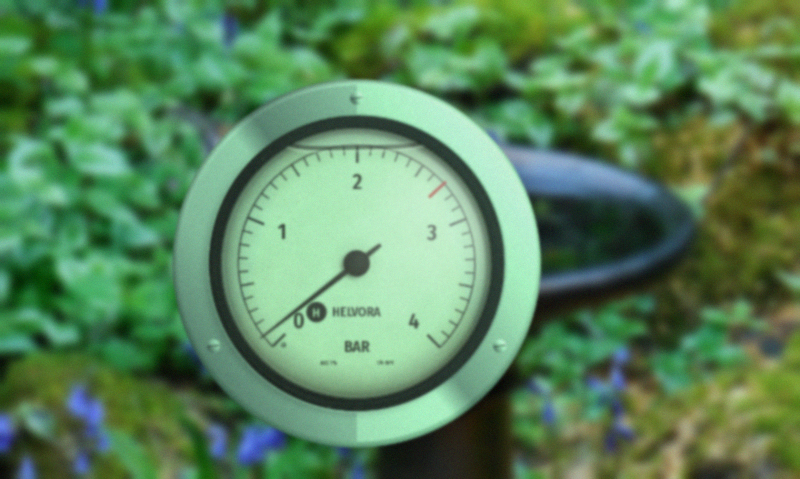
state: 0.1 bar
